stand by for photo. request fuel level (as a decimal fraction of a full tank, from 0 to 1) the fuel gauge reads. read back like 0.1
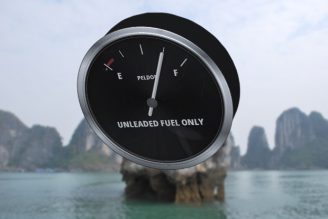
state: 0.75
